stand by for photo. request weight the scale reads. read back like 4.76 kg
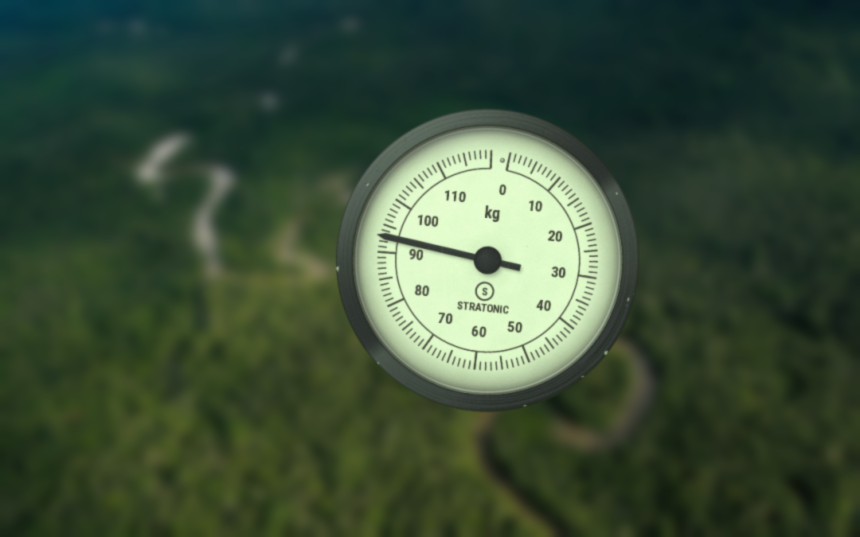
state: 93 kg
